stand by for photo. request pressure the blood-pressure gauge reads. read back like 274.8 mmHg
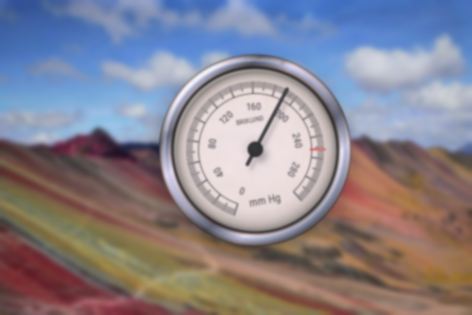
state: 190 mmHg
